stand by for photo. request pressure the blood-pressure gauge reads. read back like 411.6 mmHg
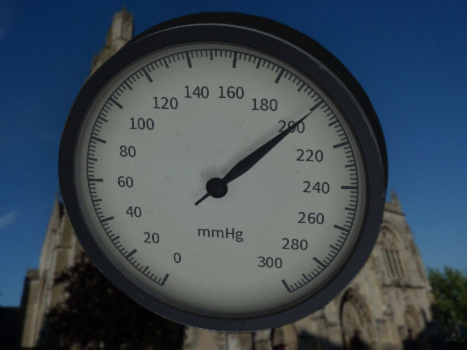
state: 200 mmHg
